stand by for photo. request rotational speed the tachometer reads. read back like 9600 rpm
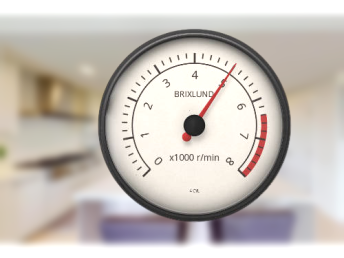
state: 5000 rpm
